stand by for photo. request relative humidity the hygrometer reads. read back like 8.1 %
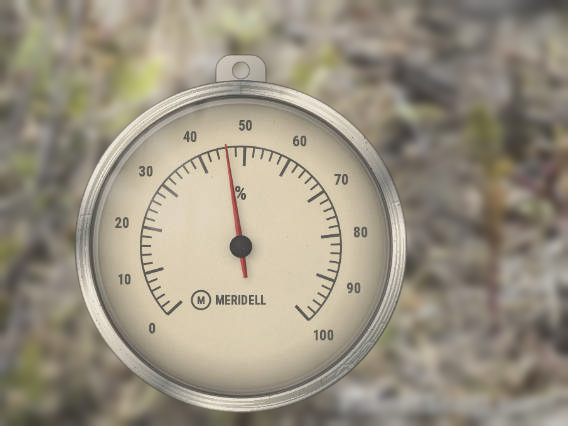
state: 46 %
